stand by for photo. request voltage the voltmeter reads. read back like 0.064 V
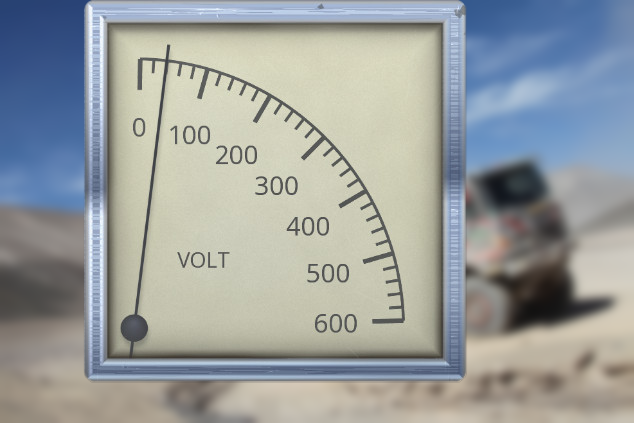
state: 40 V
